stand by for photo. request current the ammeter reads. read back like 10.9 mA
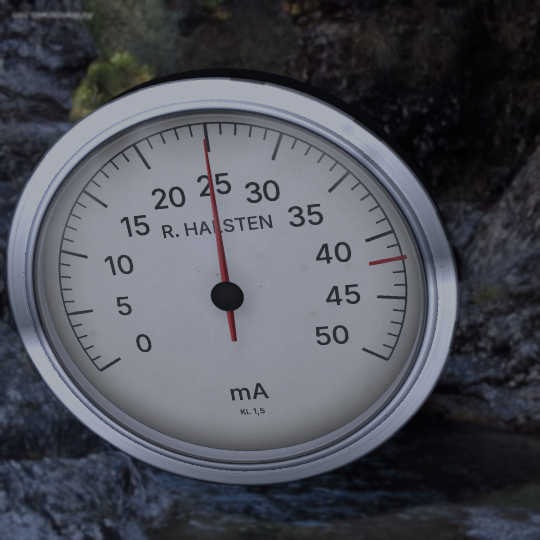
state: 25 mA
